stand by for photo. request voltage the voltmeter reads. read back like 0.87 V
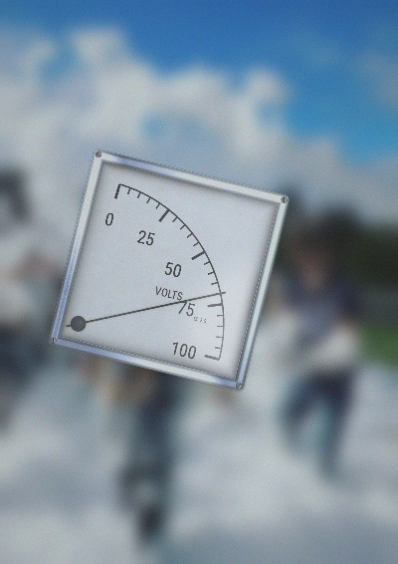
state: 70 V
